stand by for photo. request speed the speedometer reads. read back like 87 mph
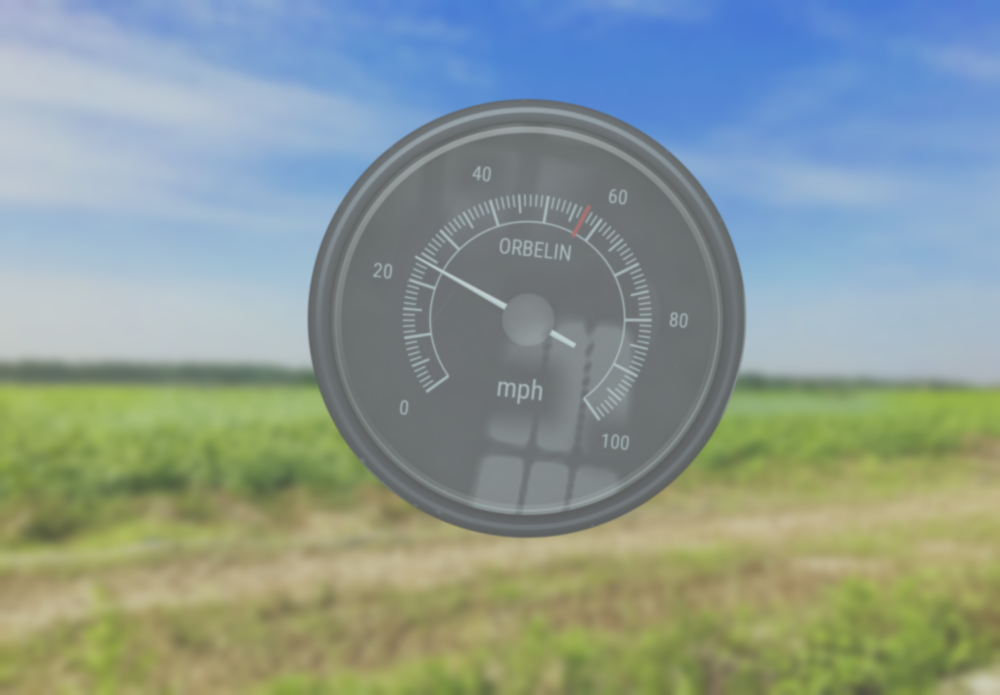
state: 24 mph
